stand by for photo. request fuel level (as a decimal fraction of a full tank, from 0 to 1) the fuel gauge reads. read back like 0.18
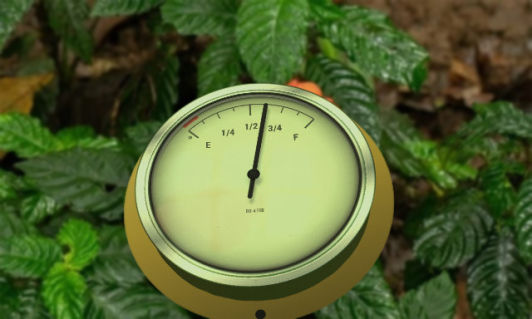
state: 0.625
